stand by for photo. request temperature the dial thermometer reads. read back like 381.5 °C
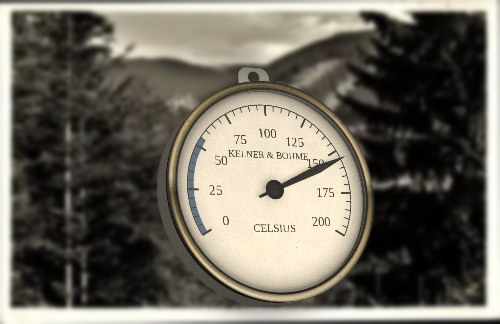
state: 155 °C
